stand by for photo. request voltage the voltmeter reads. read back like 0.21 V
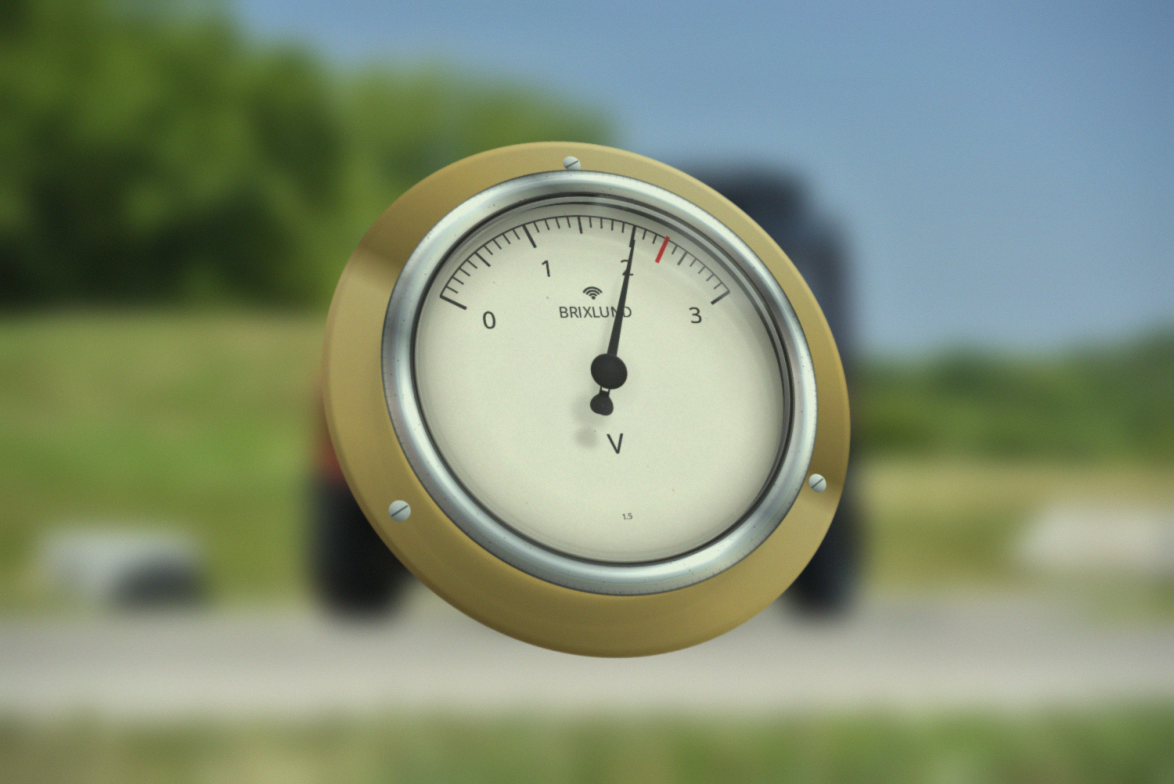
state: 2 V
